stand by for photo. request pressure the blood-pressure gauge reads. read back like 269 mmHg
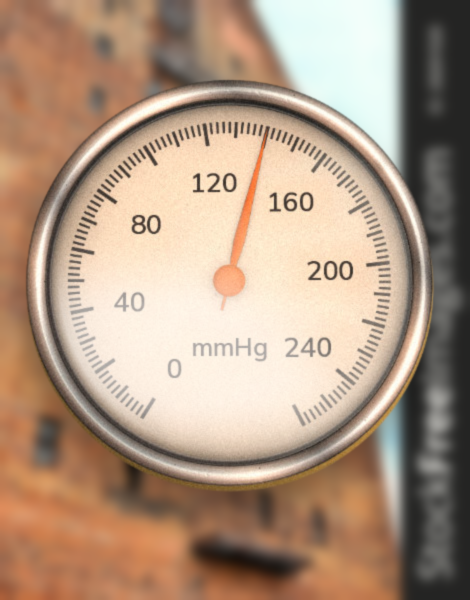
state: 140 mmHg
